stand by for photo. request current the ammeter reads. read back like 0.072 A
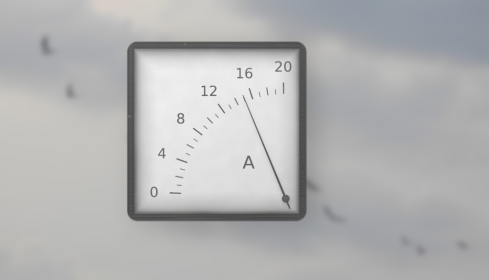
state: 15 A
